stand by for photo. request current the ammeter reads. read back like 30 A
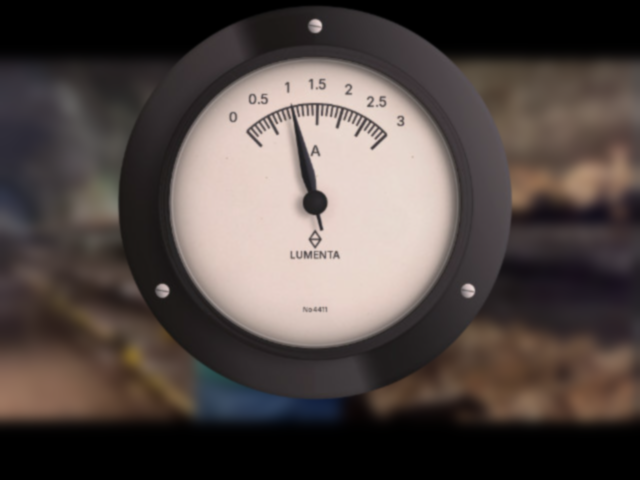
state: 1 A
